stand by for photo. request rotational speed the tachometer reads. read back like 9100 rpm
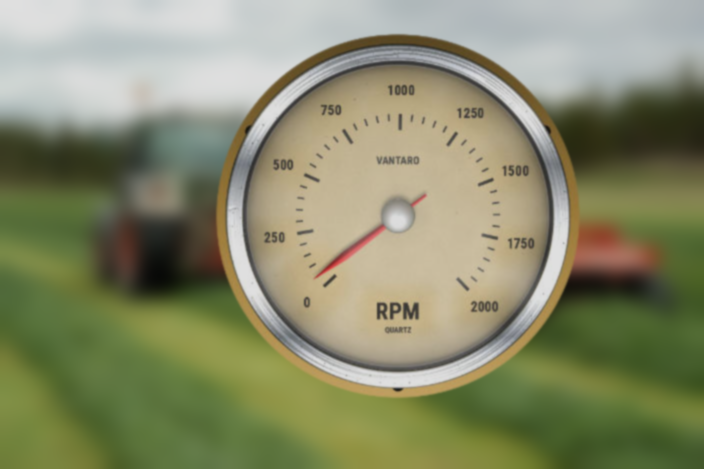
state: 50 rpm
